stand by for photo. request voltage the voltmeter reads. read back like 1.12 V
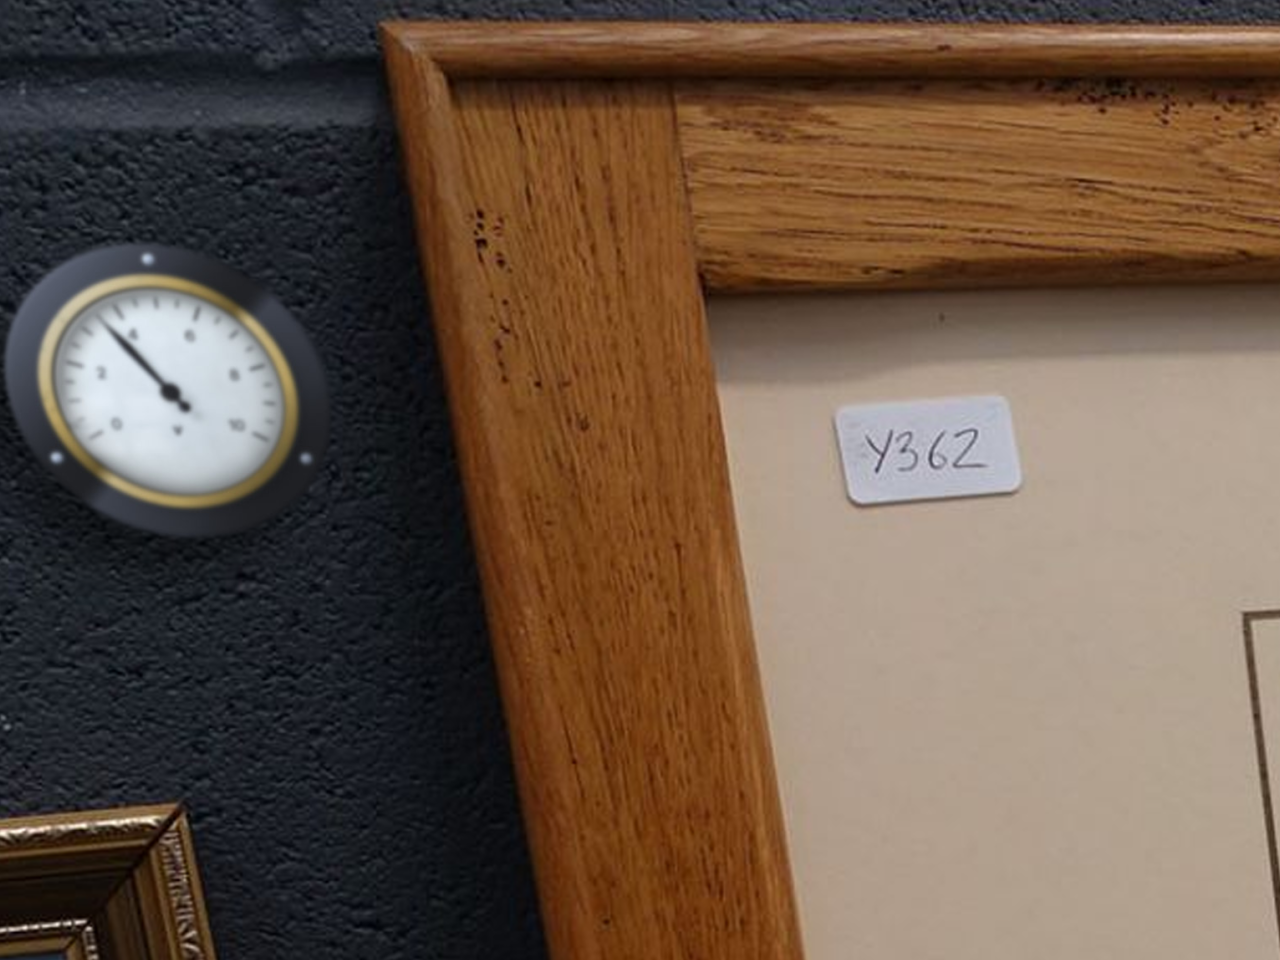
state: 3.5 V
